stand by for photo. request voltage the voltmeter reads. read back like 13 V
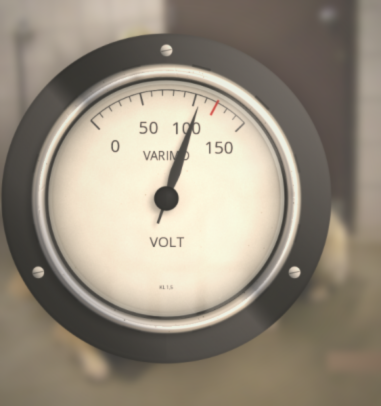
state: 105 V
